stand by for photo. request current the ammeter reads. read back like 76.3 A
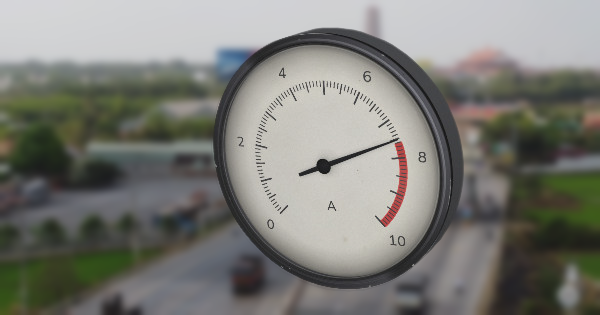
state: 7.5 A
